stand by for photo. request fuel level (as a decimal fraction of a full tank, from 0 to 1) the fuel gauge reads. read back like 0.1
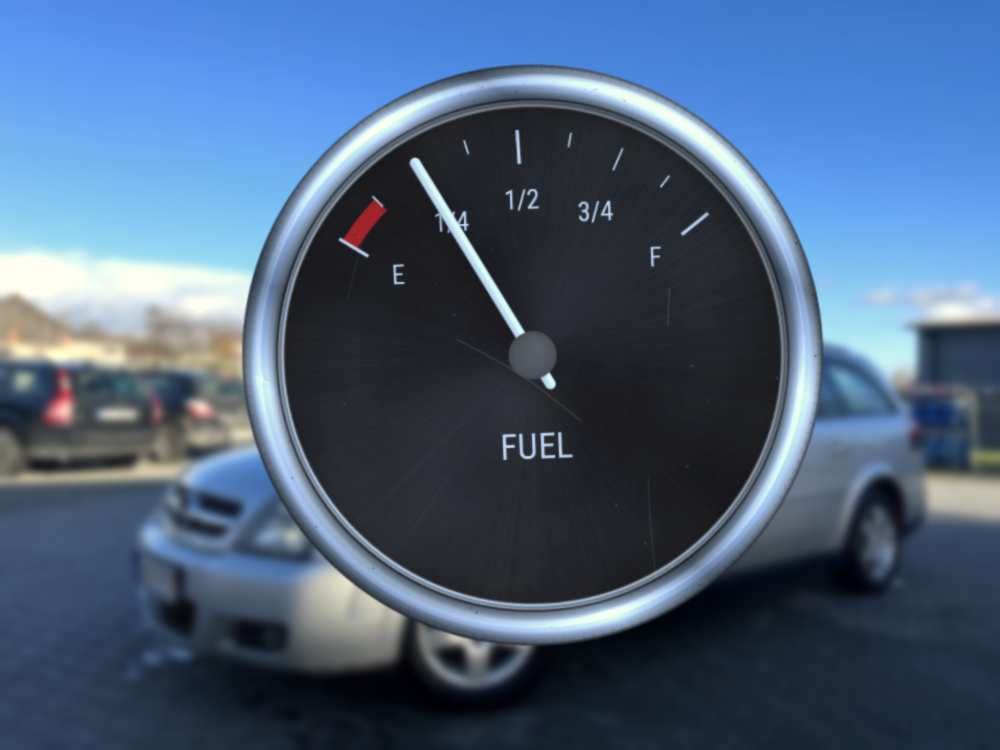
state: 0.25
